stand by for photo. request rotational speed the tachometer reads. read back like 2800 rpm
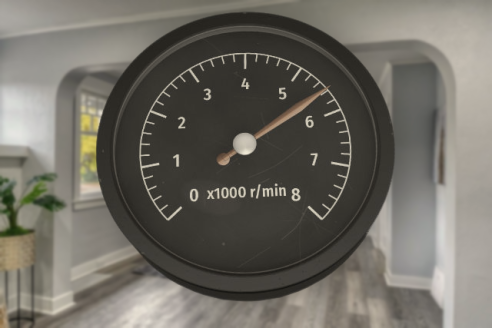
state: 5600 rpm
